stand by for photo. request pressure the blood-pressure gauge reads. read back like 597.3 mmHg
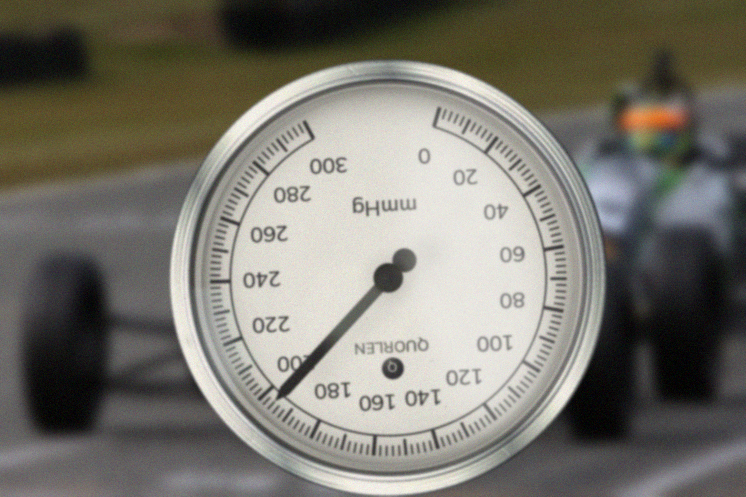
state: 196 mmHg
